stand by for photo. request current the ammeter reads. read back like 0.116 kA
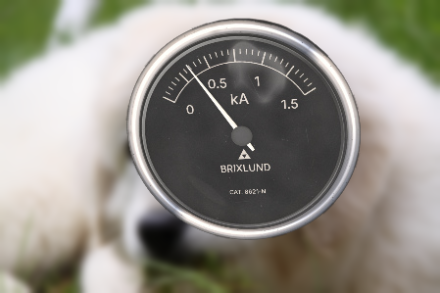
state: 0.35 kA
